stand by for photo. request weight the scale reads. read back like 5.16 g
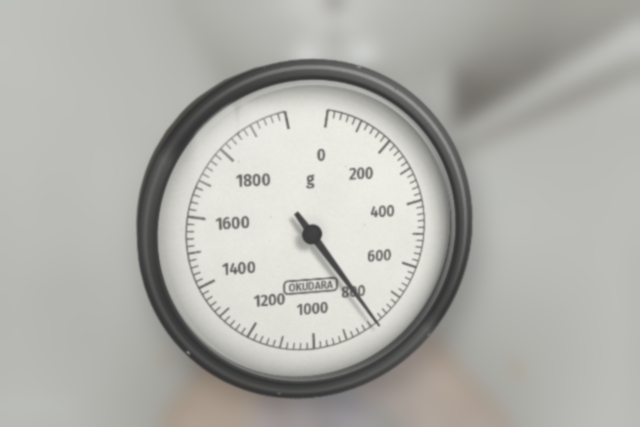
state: 800 g
